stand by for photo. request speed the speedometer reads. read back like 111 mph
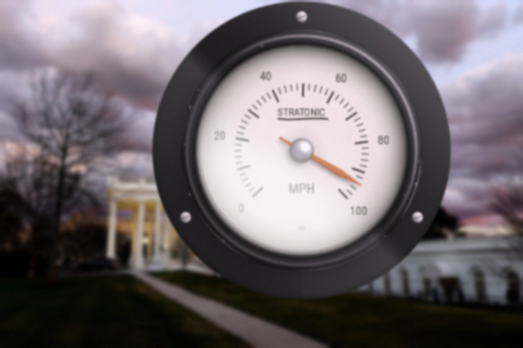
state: 94 mph
